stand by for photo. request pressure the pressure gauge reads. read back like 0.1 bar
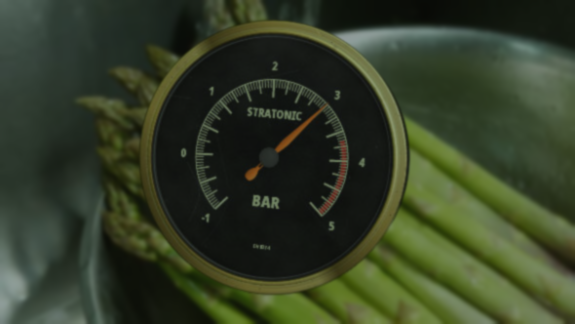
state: 3 bar
